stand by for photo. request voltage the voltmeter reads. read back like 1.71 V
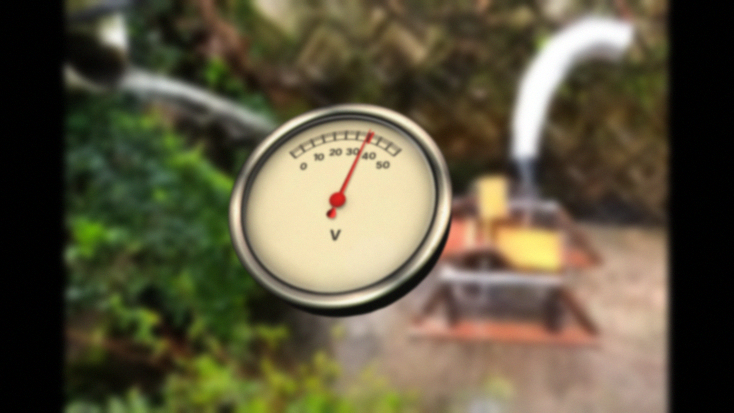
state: 35 V
